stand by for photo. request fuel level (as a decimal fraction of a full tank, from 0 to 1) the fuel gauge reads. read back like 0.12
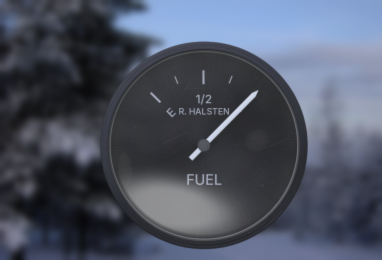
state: 1
